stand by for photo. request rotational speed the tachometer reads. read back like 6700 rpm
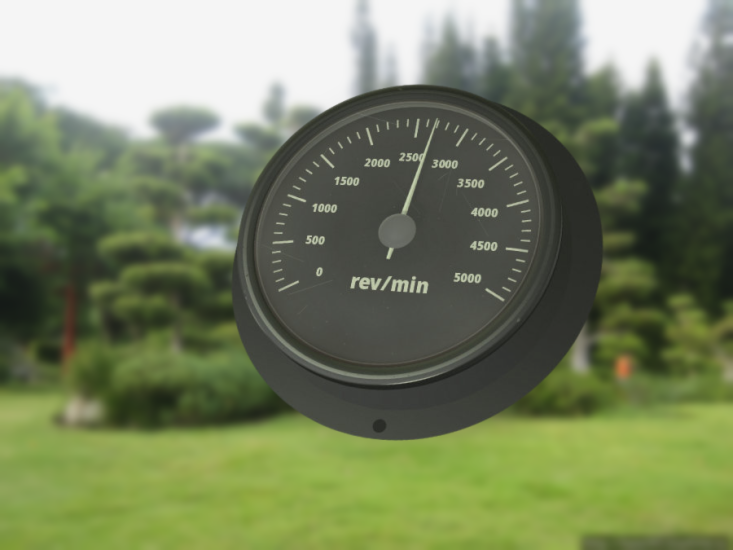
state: 2700 rpm
